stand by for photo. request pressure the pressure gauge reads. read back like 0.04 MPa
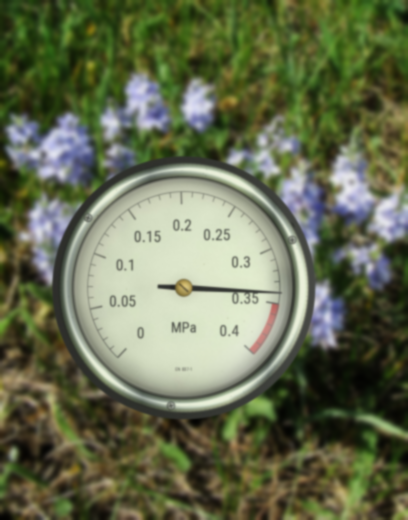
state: 0.34 MPa
